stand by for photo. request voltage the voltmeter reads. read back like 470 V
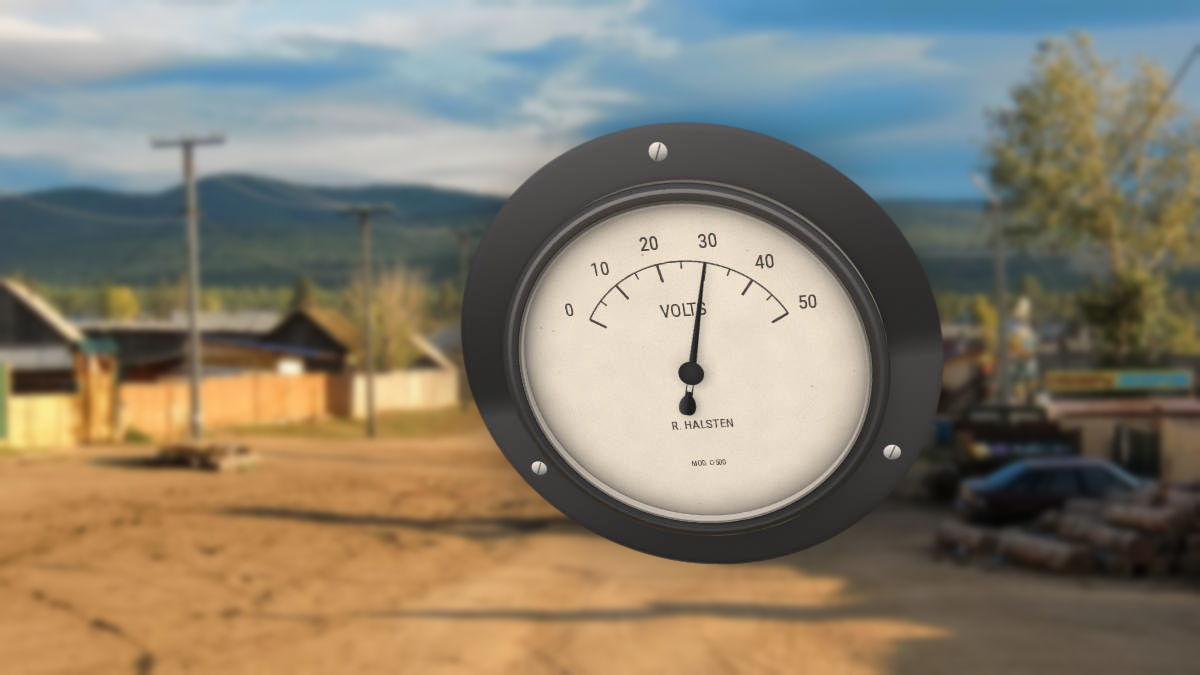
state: 30 V
